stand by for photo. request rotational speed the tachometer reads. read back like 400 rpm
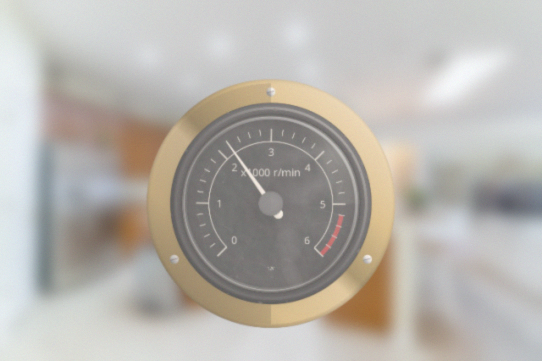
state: 2200 rpm
